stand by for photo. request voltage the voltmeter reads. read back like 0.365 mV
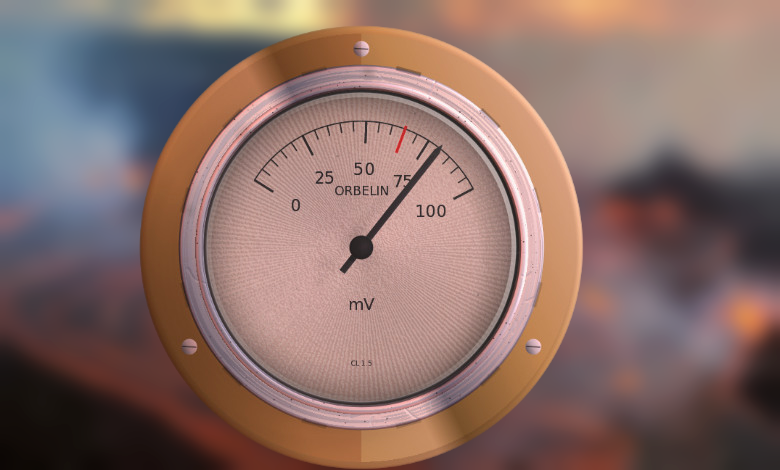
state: 80 mV
